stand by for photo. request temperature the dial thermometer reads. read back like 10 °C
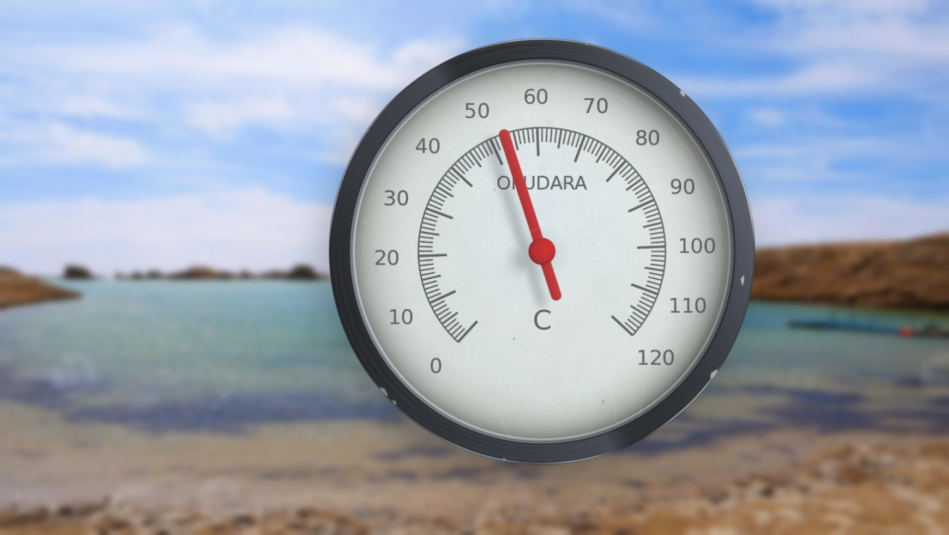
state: 53 °C
